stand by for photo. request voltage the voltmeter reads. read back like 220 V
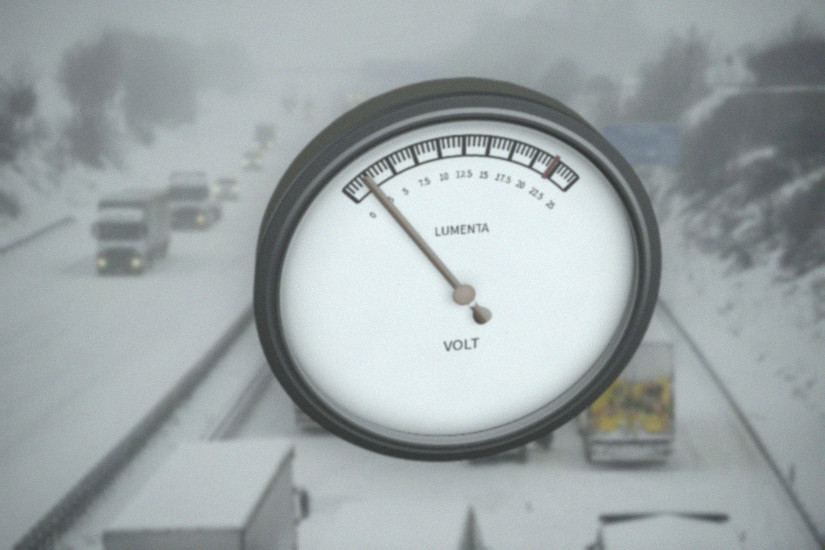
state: 2.5 V
